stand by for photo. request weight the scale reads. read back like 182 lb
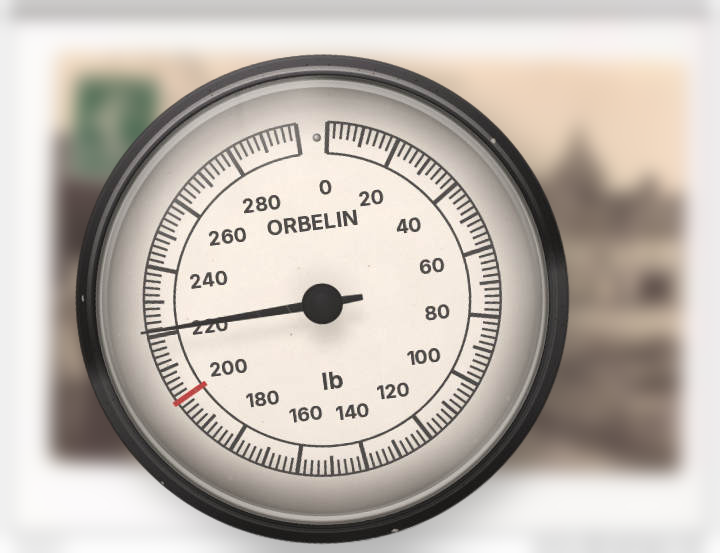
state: 222 lb
